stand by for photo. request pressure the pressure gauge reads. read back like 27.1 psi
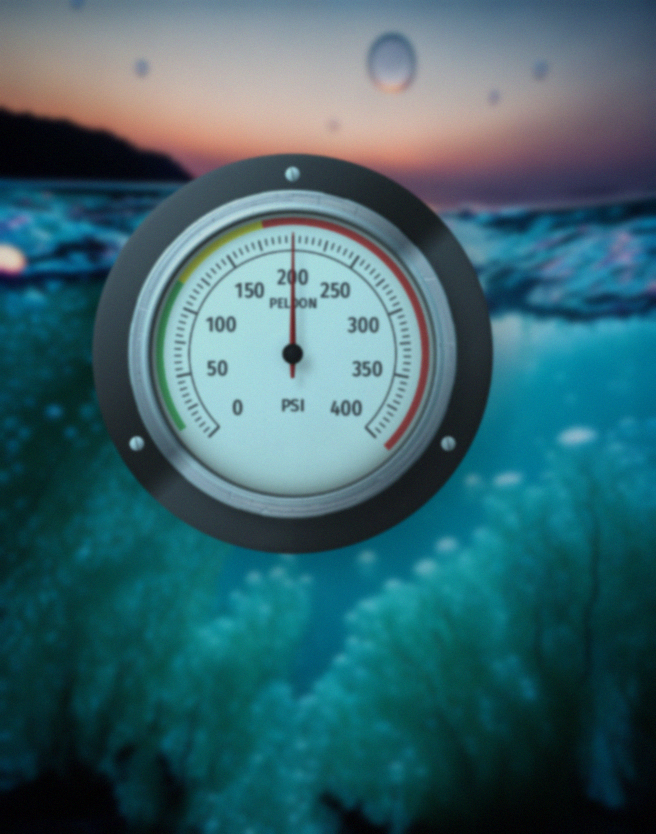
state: 200 psi
